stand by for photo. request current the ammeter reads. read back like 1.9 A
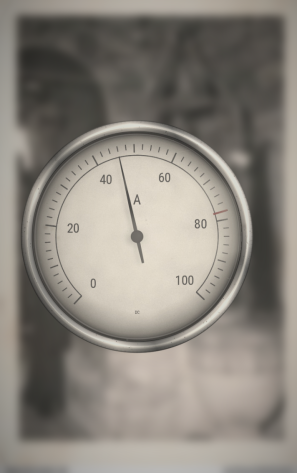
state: 46 A
